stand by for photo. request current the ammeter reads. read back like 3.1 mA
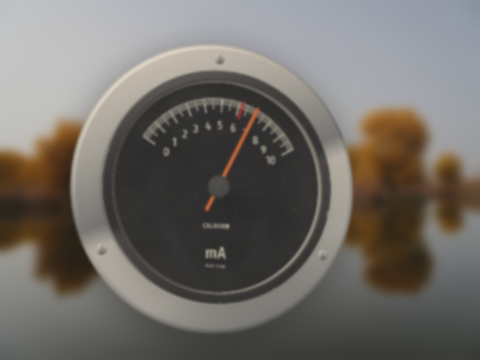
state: 7 mA
